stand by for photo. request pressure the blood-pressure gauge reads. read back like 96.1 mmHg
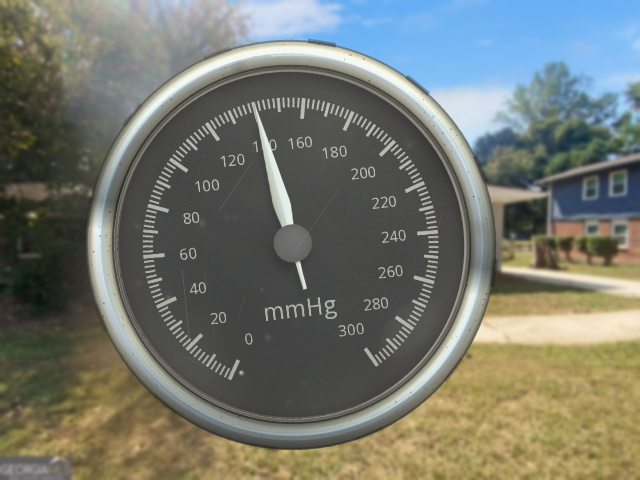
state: 140 mmHg
